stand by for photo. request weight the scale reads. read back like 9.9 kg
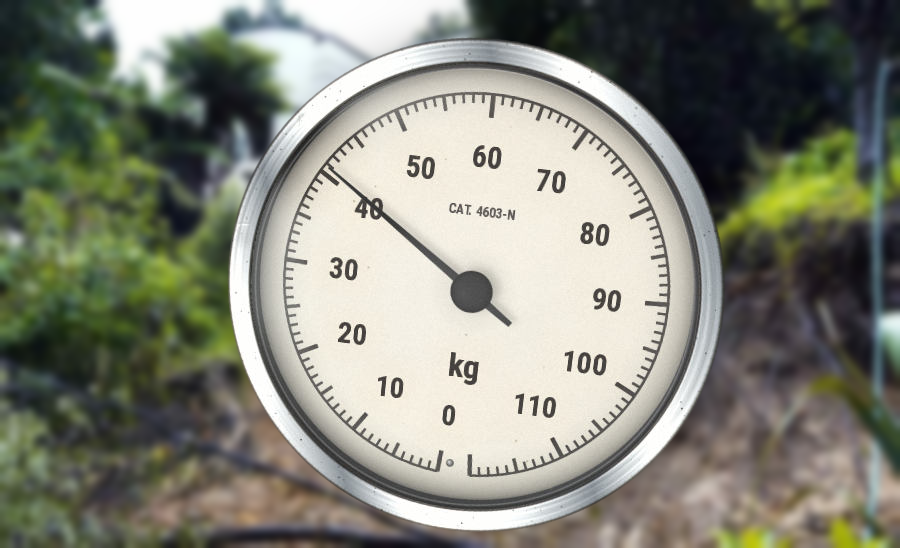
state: 41 kg
